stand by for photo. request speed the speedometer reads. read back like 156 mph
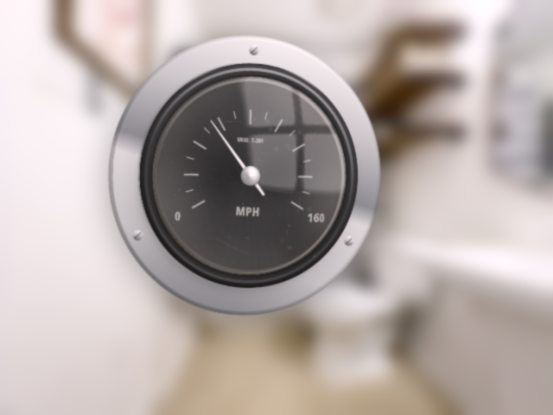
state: 55 mph
